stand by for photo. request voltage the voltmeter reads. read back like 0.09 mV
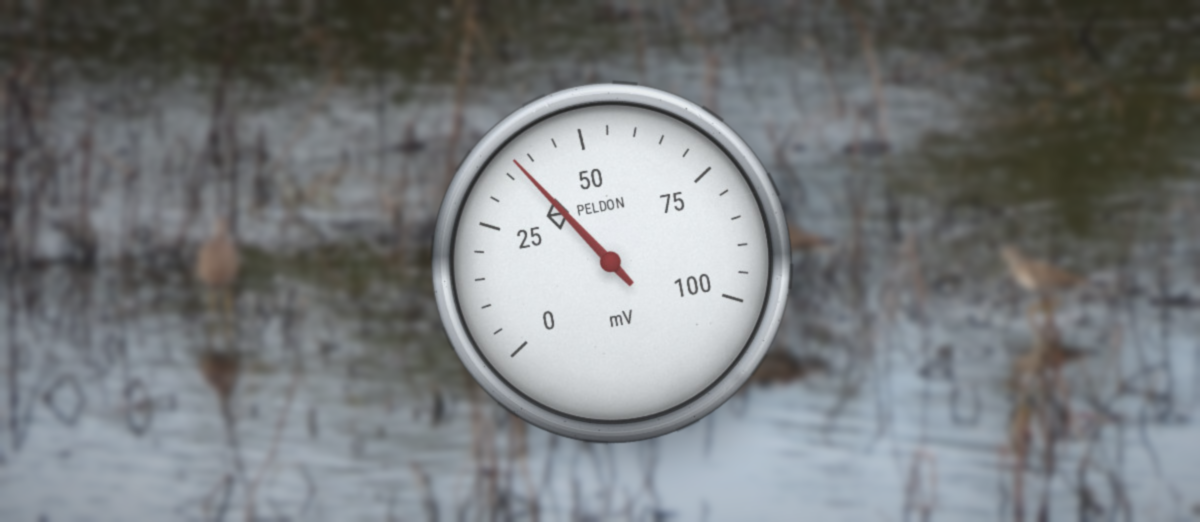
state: 37.5 mV
